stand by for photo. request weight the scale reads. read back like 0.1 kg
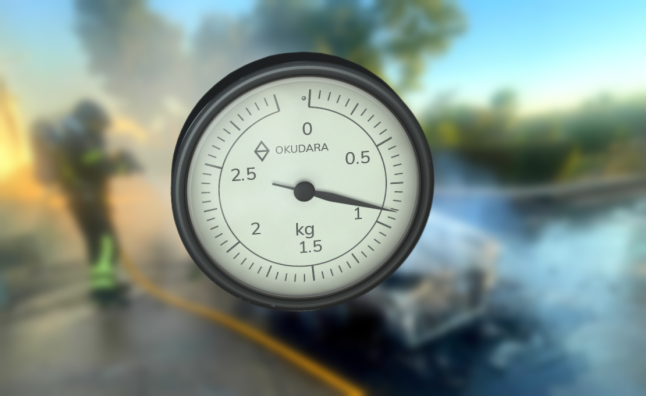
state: 0.9 kg
